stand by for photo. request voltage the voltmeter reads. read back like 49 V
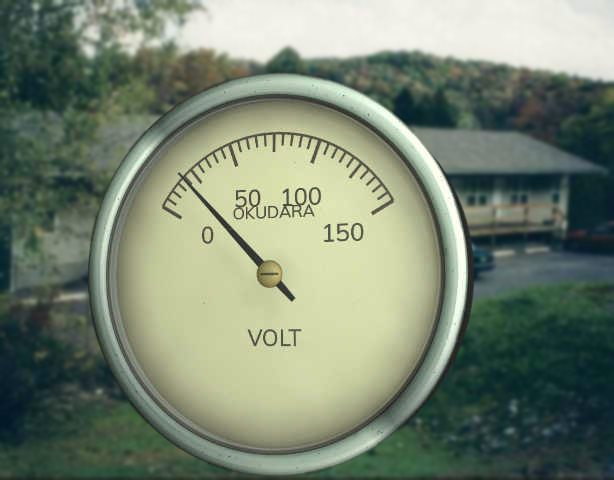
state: 20 V
